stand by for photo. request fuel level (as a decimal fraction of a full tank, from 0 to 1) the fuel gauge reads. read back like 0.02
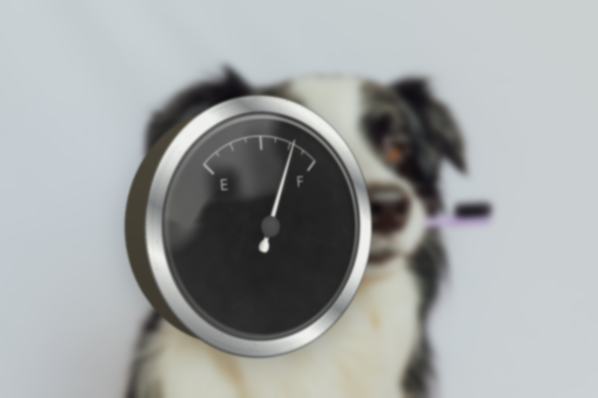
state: 0.75
